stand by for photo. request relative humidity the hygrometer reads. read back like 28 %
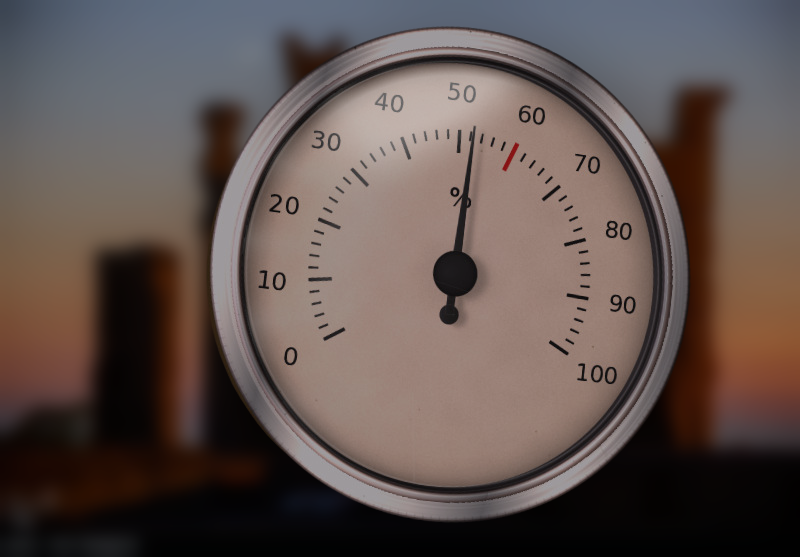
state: 52 %
